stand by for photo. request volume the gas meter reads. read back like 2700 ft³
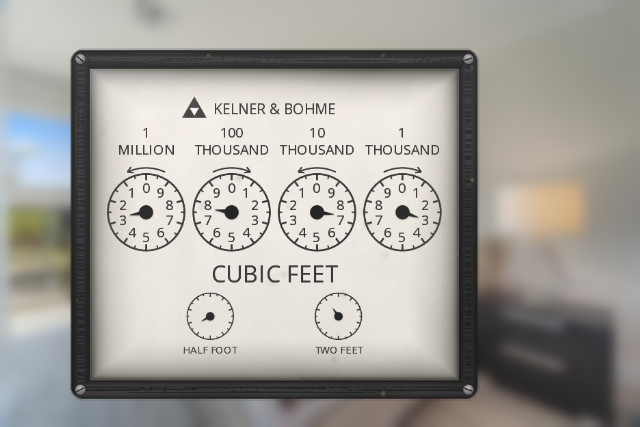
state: 277300 ft³
